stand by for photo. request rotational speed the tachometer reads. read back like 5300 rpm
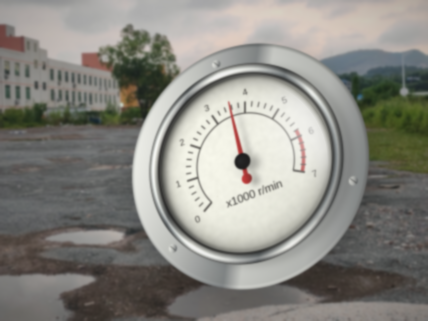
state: 3600 rpm
